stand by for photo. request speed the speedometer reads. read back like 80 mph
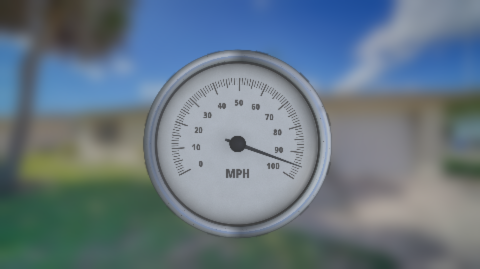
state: 95 mph
